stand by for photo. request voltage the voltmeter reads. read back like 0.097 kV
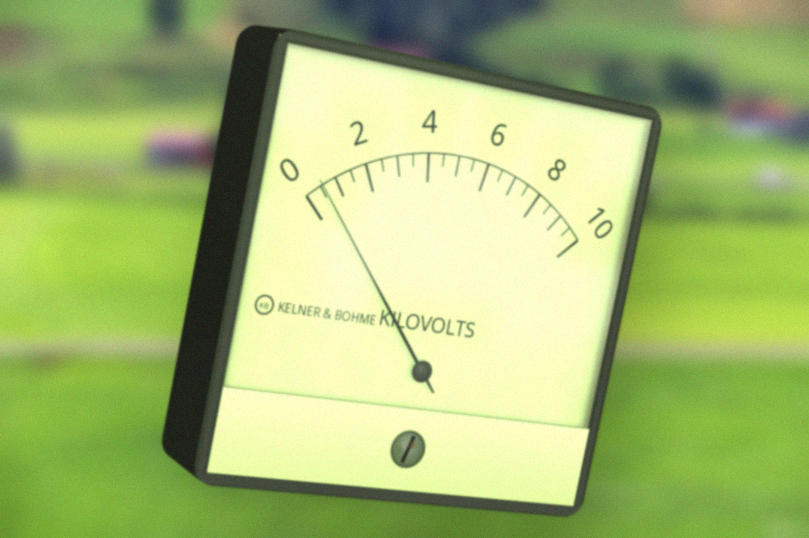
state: 0.5 kV
